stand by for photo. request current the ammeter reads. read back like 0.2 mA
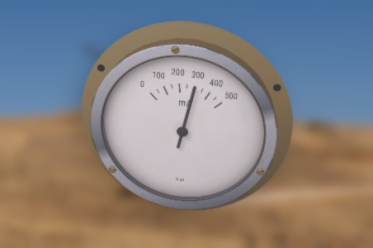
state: 300 mA
